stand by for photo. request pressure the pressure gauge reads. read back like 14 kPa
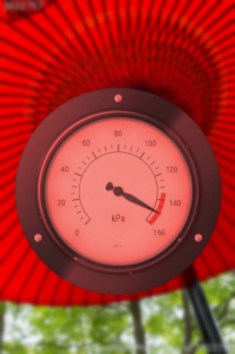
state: 150 kPa
